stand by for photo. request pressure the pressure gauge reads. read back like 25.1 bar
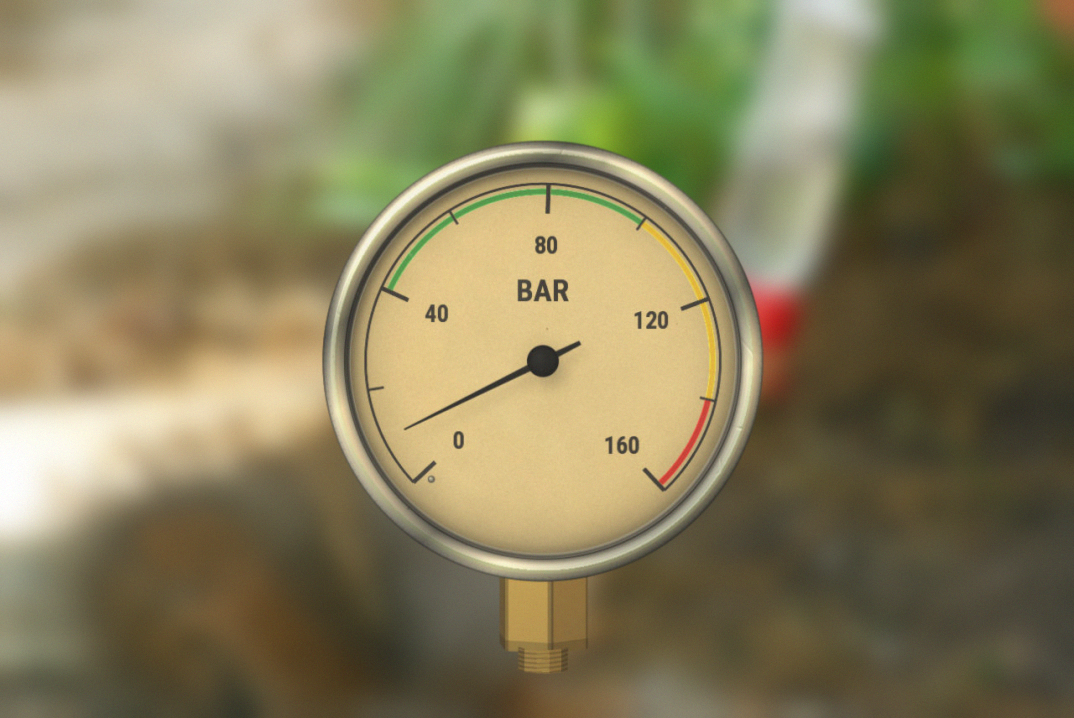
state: 10 bar
